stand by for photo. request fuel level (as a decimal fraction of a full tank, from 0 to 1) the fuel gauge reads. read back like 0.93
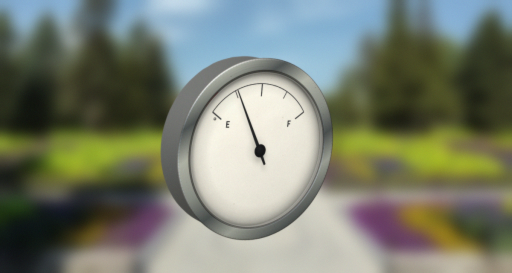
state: 0.25
